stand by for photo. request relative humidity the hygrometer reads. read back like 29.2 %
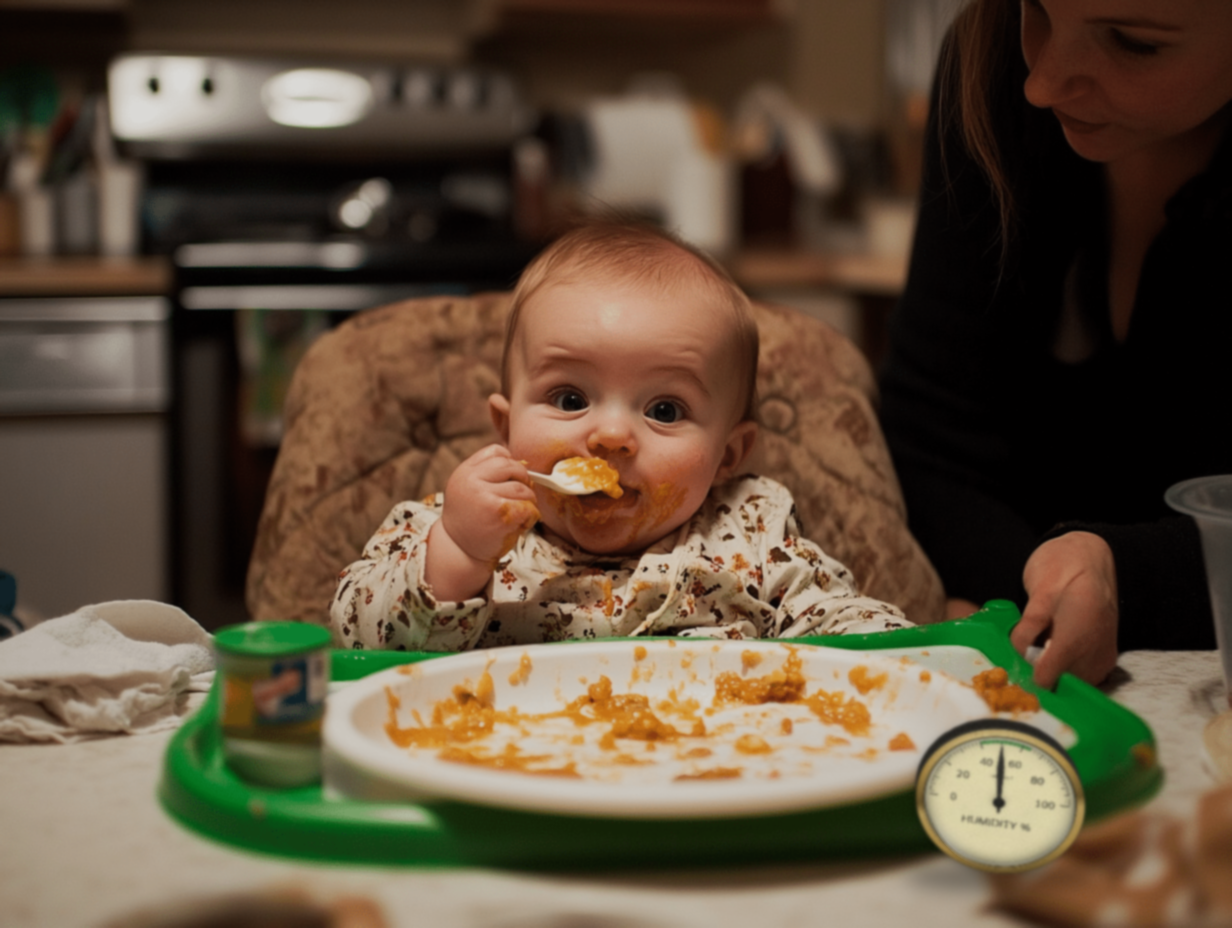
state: 50 %
